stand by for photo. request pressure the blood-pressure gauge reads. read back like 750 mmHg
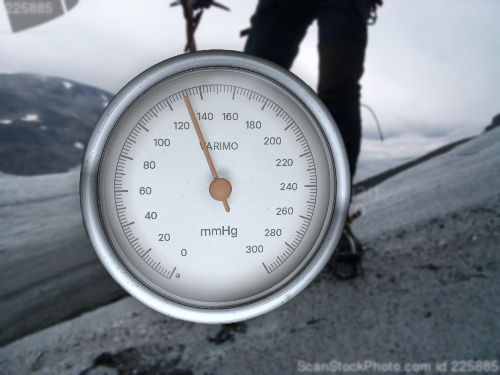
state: 130 mmHg
